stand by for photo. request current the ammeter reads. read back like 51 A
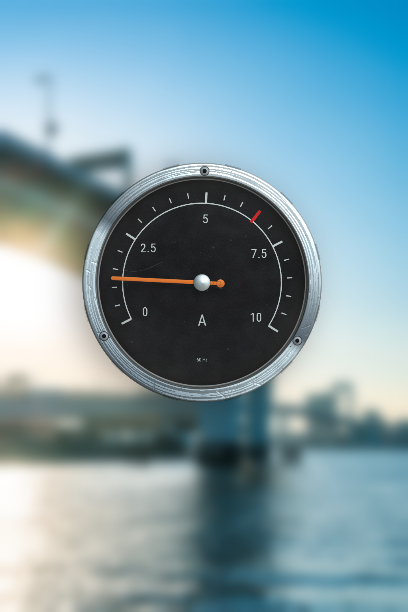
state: 1.25 A
